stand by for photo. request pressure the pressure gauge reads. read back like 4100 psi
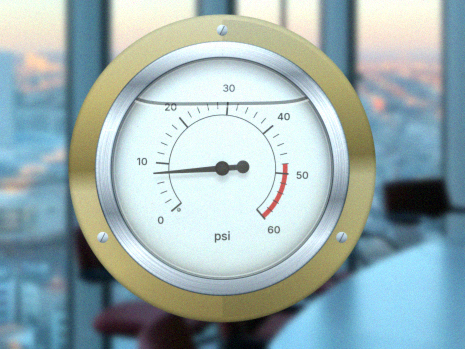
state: 8 psi
